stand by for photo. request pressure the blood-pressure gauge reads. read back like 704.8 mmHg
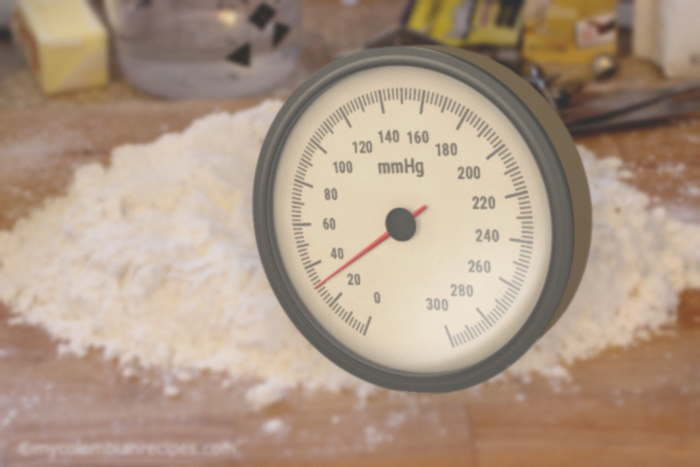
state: 30 mmHg
